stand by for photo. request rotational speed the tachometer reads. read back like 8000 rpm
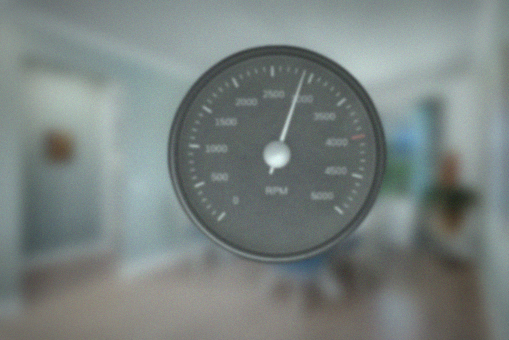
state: 2900 rpm
